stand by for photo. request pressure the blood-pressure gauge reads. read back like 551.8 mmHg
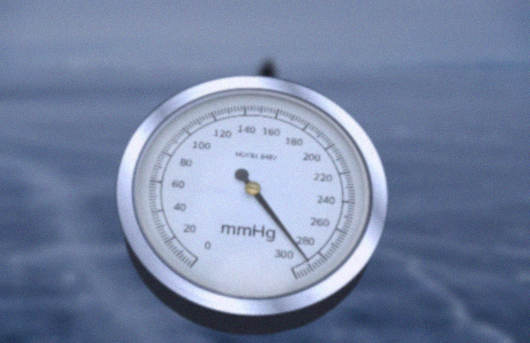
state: 290 mmHg
